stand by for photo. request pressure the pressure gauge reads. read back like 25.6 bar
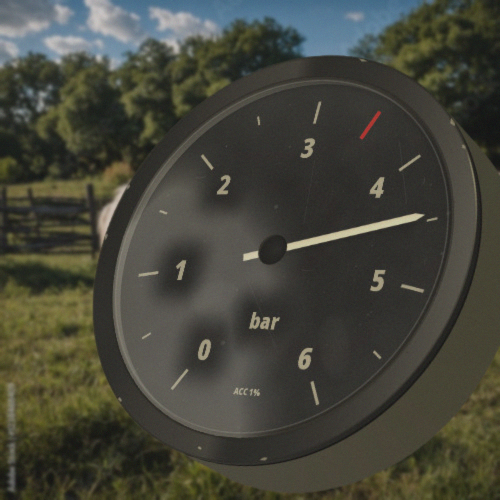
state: 4.5 bar
